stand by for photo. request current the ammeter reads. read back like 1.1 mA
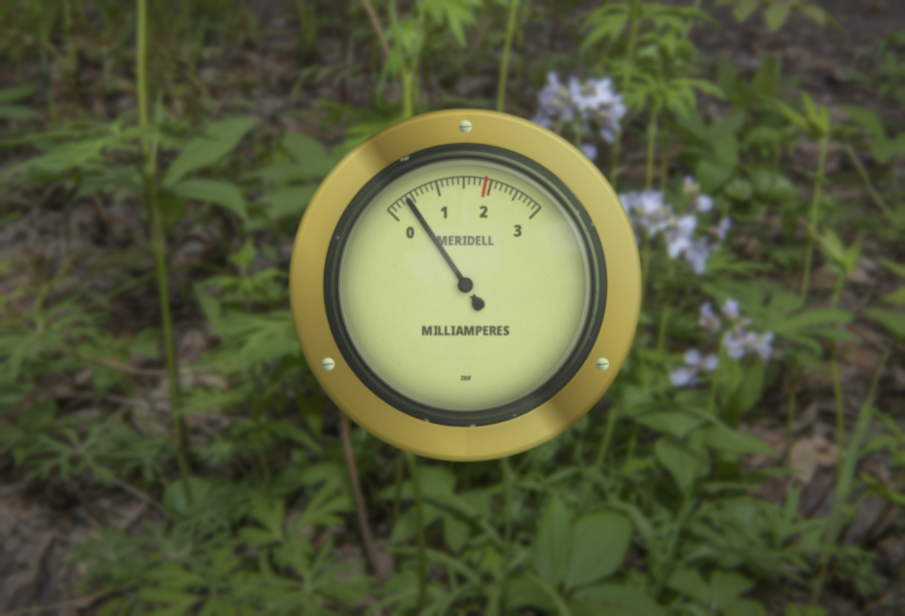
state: 0.4 mA
